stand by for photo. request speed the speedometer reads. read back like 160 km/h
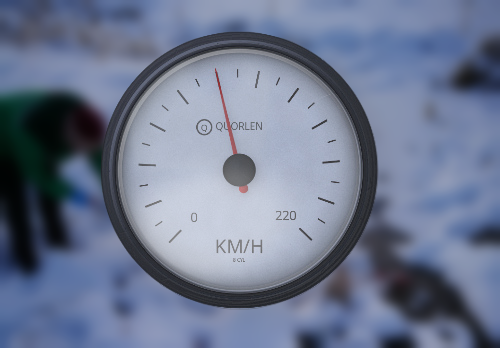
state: 100 km/h
